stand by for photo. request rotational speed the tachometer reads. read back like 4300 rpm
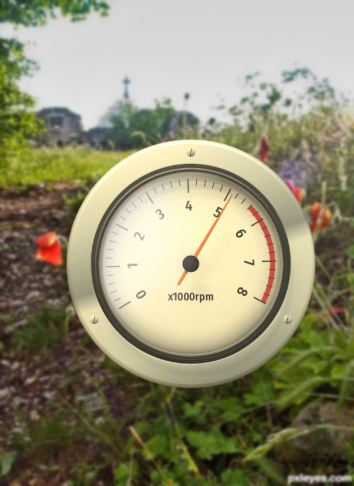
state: 5100 rpm
